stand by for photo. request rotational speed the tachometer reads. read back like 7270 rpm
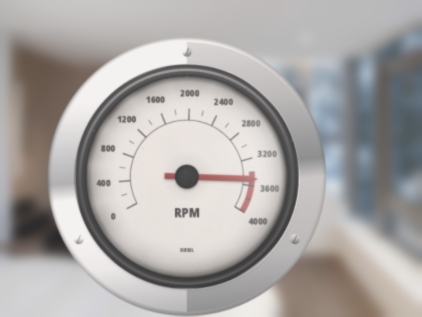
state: 3500 rpm
